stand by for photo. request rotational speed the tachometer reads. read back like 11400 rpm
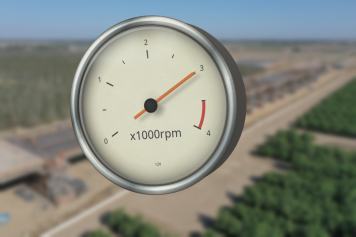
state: 3000 rpm
